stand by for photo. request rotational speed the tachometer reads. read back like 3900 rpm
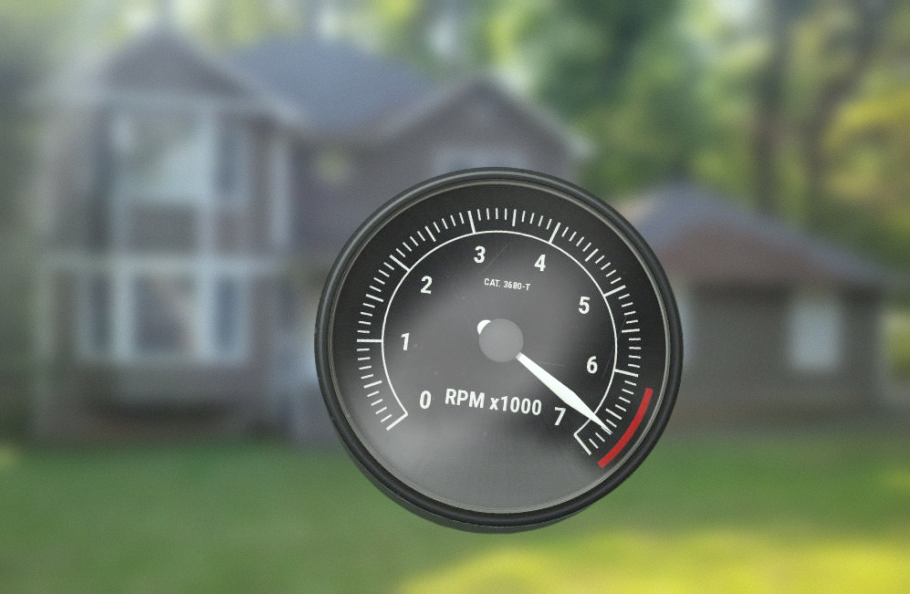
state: 6700 rpm
